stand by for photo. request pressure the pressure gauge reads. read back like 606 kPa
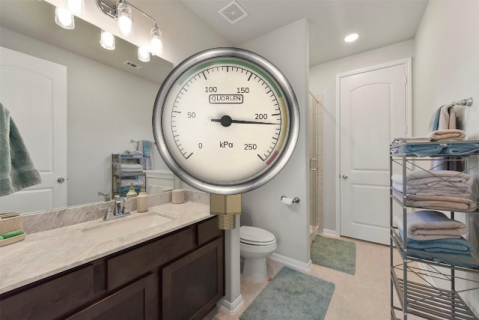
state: 210 kPa
